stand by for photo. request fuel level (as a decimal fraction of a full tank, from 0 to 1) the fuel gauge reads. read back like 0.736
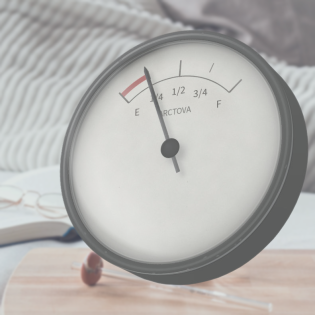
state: 0.25
